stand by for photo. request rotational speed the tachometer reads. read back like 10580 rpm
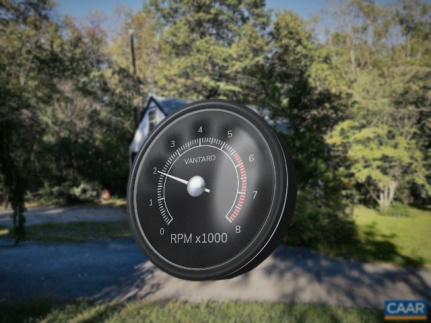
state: 2000 rpm
